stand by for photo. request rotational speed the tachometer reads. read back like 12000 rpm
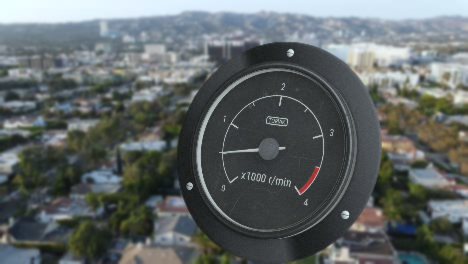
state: 500 rpm
